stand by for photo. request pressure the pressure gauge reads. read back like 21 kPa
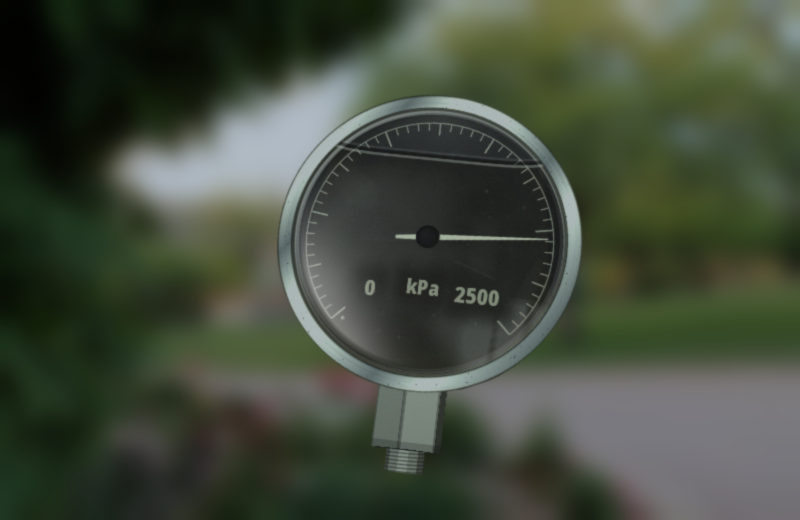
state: 2050 kPa
